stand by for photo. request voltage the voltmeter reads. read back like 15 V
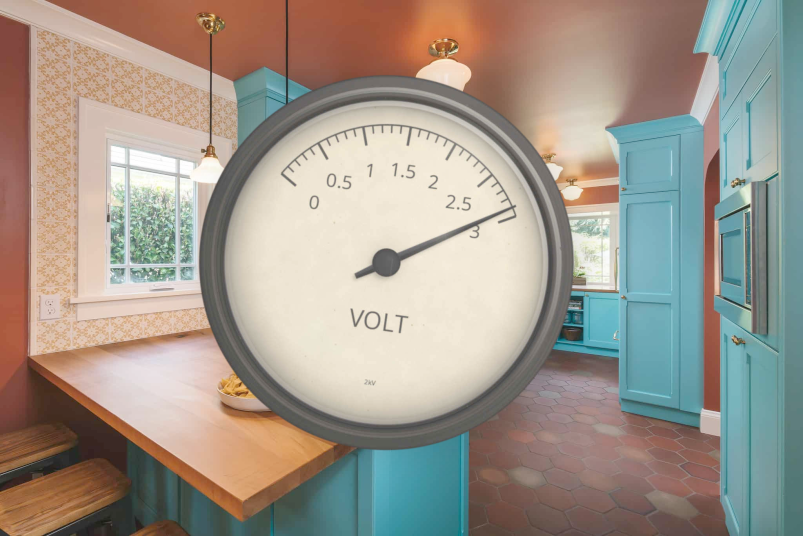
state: 2.9 V
